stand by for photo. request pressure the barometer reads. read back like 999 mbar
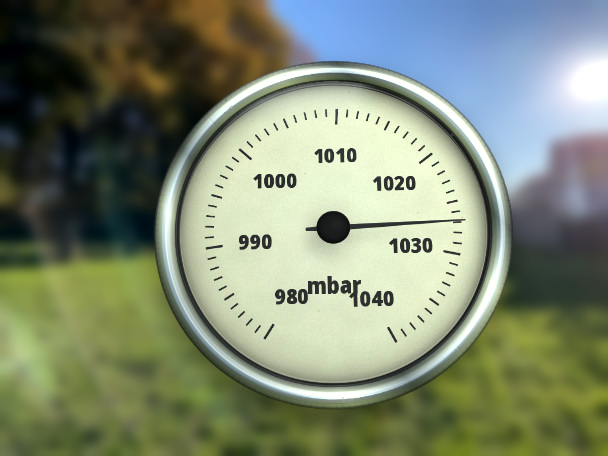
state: 1027 mbar
